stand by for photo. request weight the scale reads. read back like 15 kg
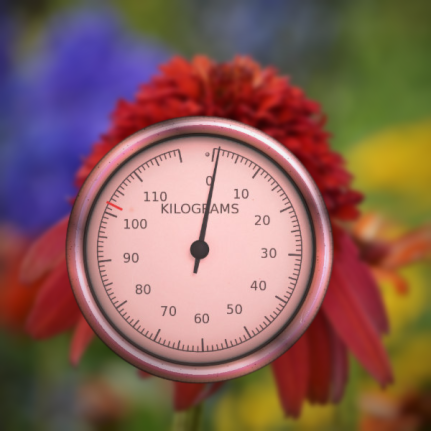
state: 1 kg
